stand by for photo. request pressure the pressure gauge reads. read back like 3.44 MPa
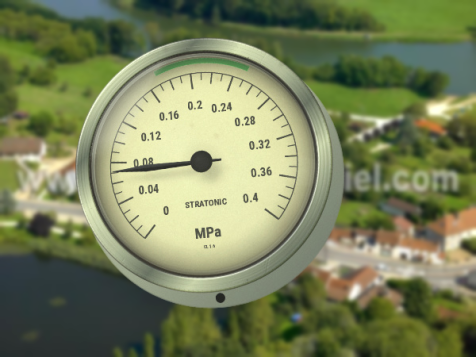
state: 0.07 MPa
